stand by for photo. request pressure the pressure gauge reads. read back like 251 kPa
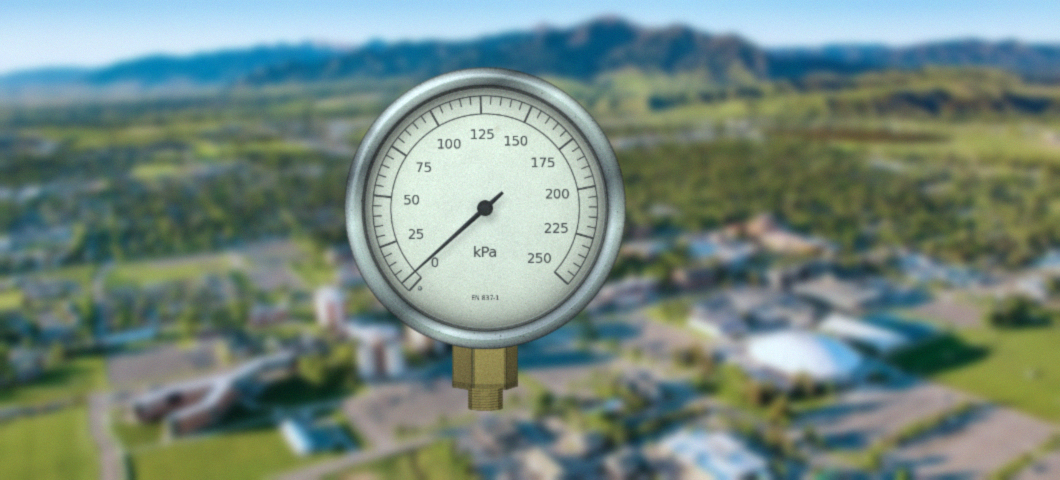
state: 5 kPa
